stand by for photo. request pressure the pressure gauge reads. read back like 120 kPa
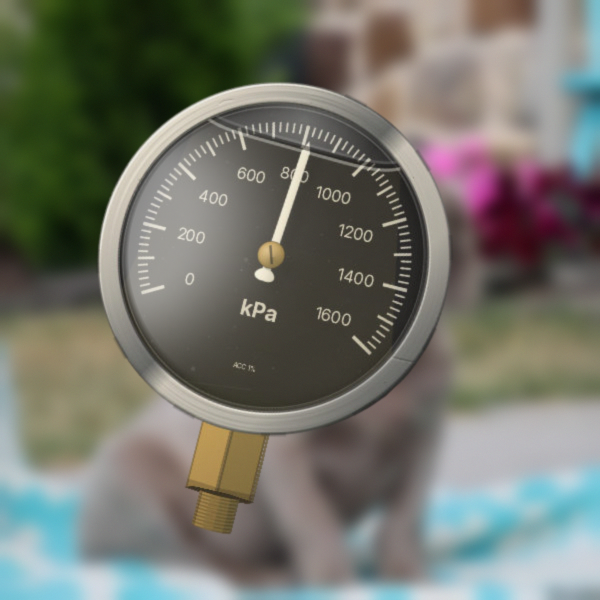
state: 820 kPa
